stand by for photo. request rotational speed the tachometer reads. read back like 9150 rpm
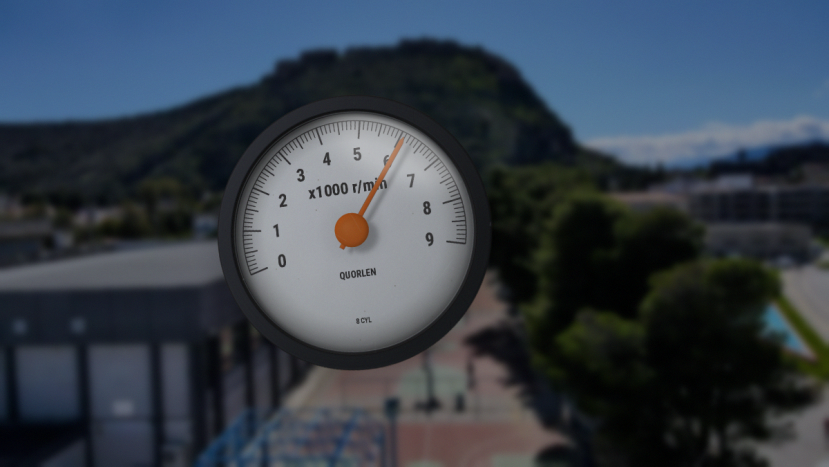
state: 6100 rpm
